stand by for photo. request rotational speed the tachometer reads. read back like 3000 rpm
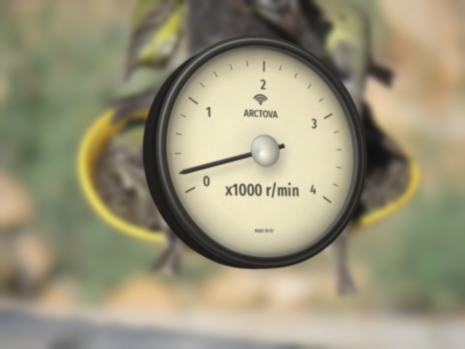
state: 200 rpm
